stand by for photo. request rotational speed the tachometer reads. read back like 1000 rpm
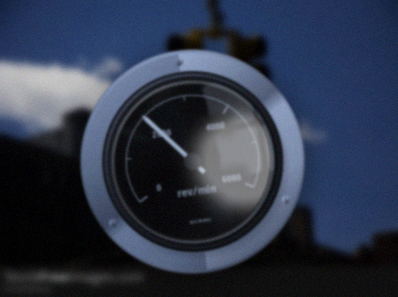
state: 2000 rpm
